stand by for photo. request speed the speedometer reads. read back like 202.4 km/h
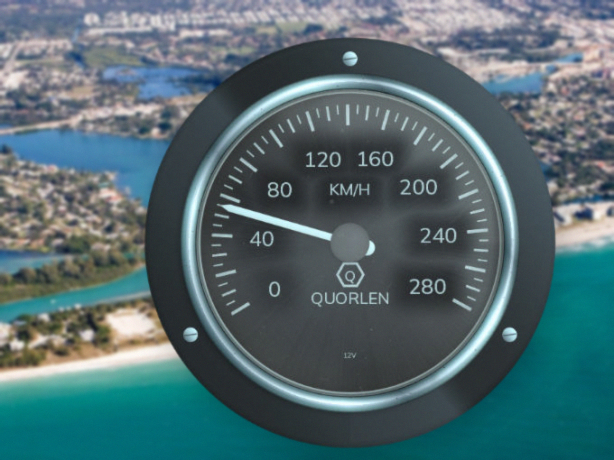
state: 55 km/h
